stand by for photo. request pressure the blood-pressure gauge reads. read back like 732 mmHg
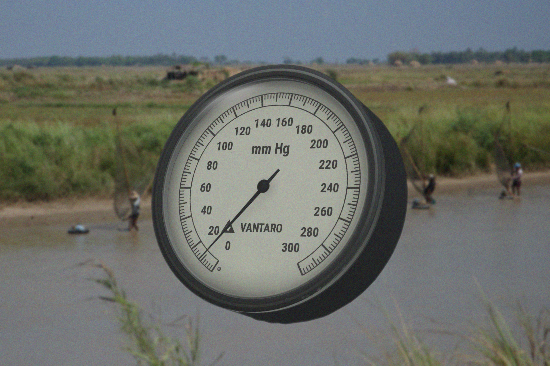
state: 10 mmHg
